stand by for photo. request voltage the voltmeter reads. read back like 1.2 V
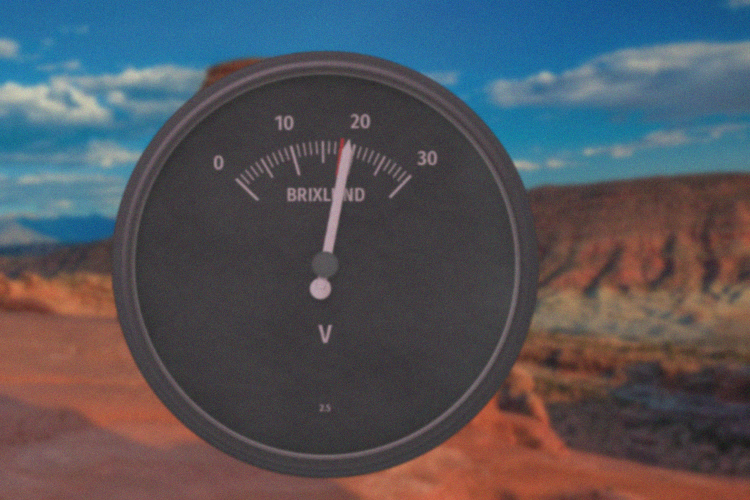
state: 19 V
